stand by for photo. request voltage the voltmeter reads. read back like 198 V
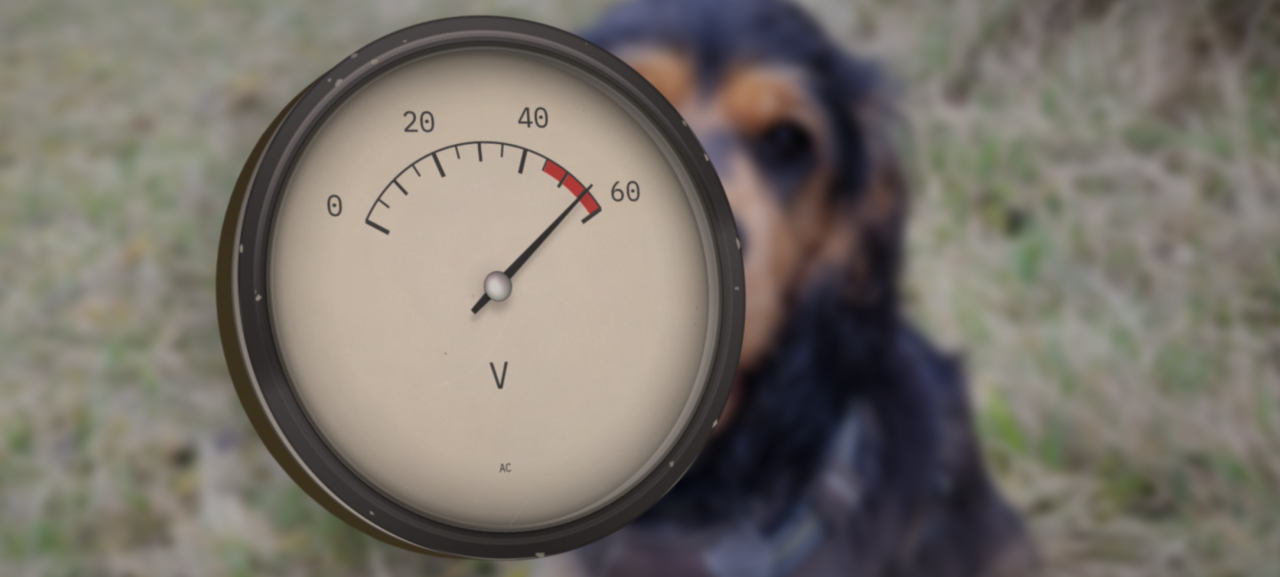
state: 55 V
